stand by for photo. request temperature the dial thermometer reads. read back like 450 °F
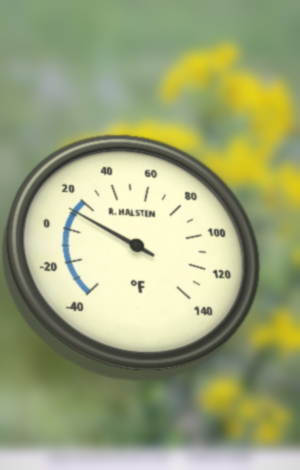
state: 10 °F
